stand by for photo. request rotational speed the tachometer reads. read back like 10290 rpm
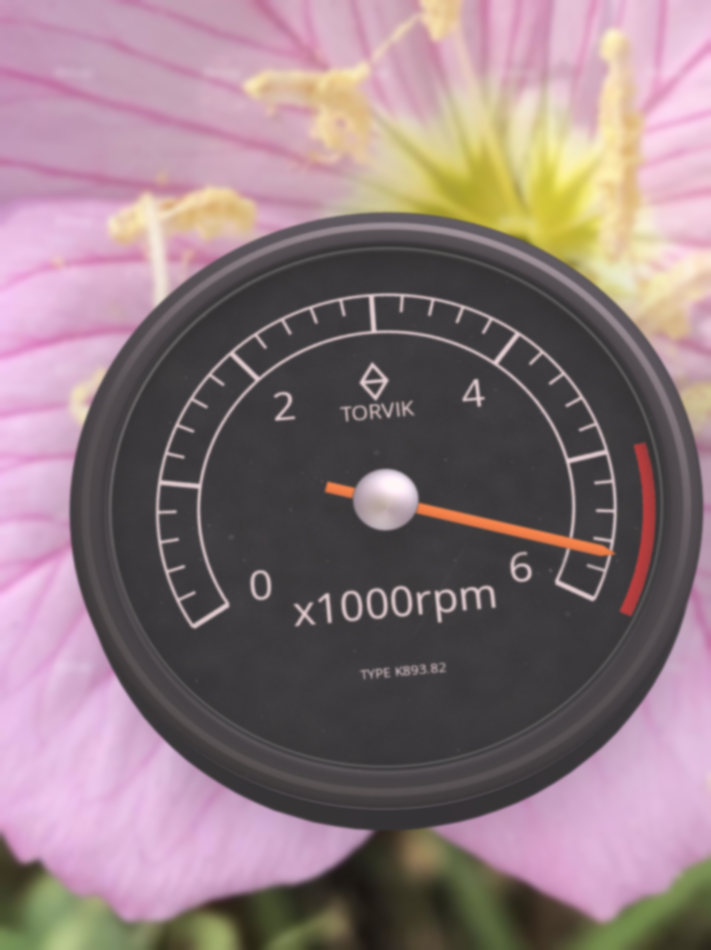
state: 5700 rpm
